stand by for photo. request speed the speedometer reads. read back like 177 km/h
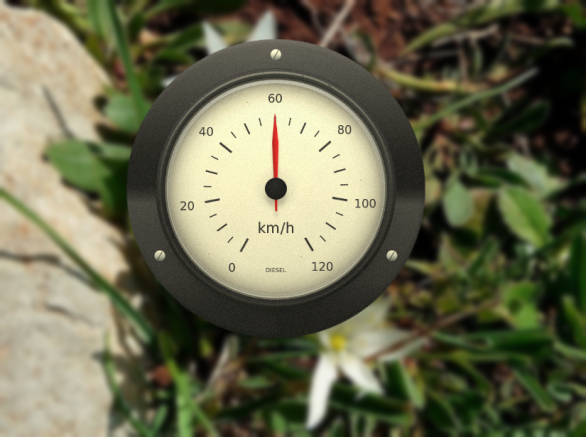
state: 60 km/h
